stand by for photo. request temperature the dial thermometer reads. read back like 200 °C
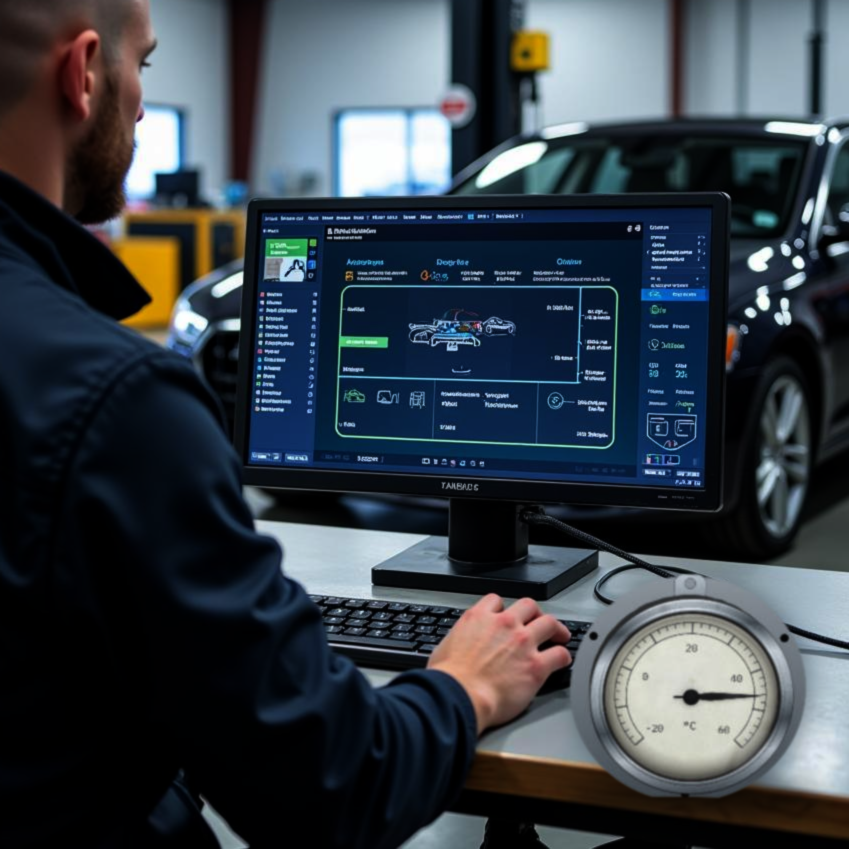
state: 46 °C
